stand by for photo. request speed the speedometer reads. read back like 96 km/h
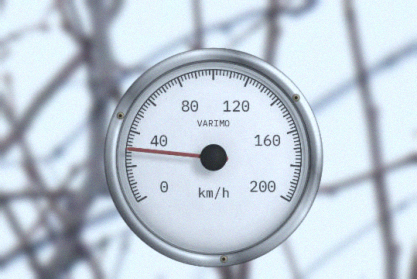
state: 30 km/h
